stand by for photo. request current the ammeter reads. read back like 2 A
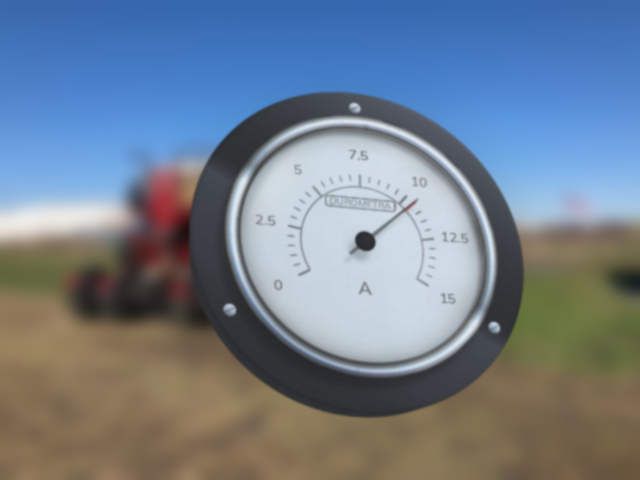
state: 10.5 A
